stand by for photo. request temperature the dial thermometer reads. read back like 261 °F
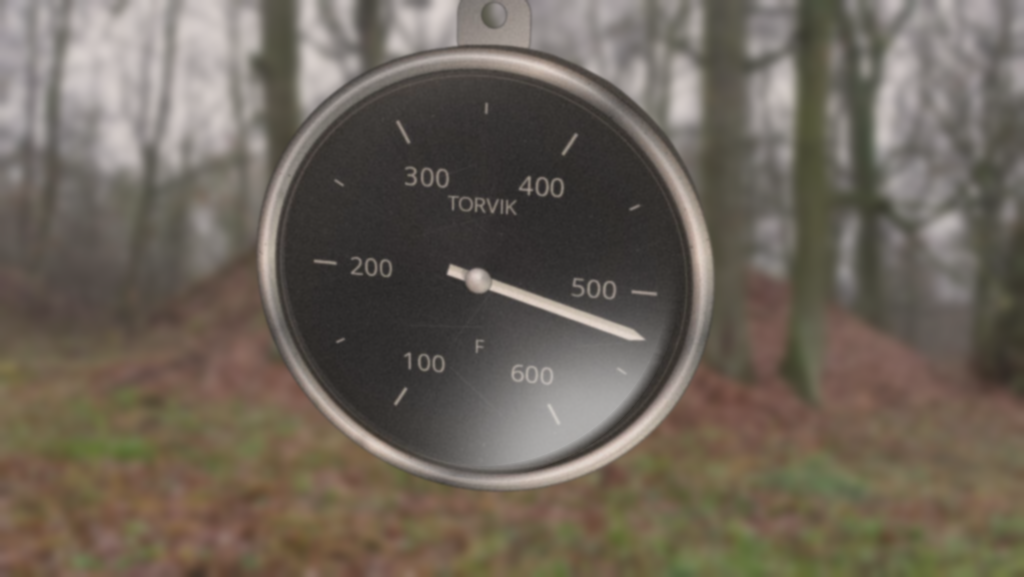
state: 525 °F
